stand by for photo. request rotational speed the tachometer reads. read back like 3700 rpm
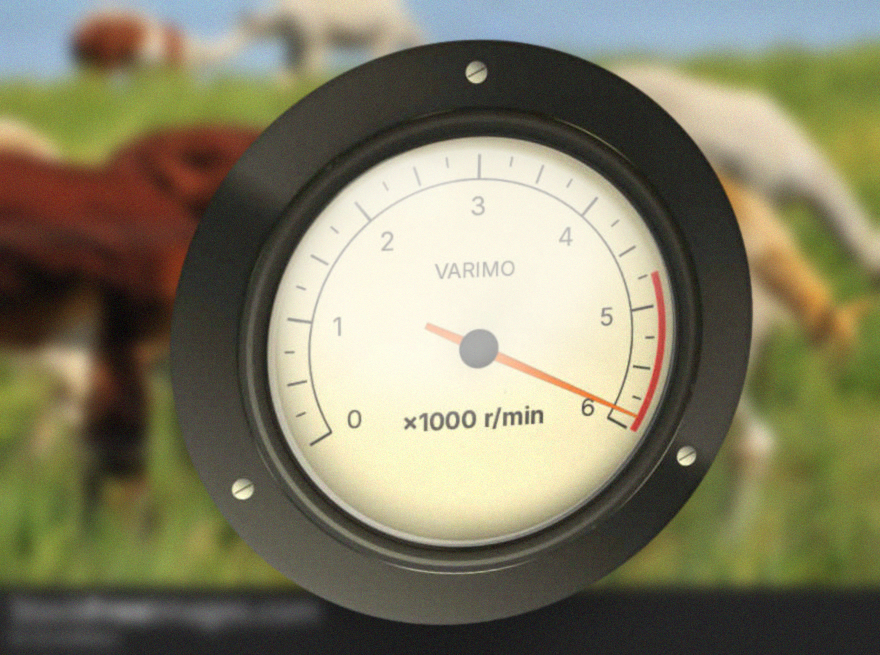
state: 5875 rpm
